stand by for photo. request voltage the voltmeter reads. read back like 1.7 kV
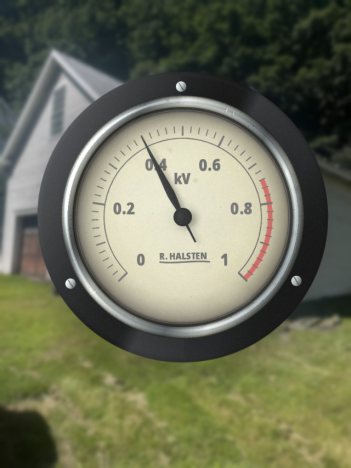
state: 0.4 kV
